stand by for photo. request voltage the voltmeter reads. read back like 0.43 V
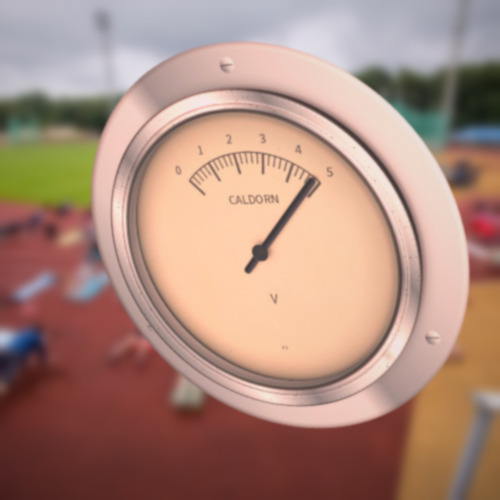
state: 4.8 V
